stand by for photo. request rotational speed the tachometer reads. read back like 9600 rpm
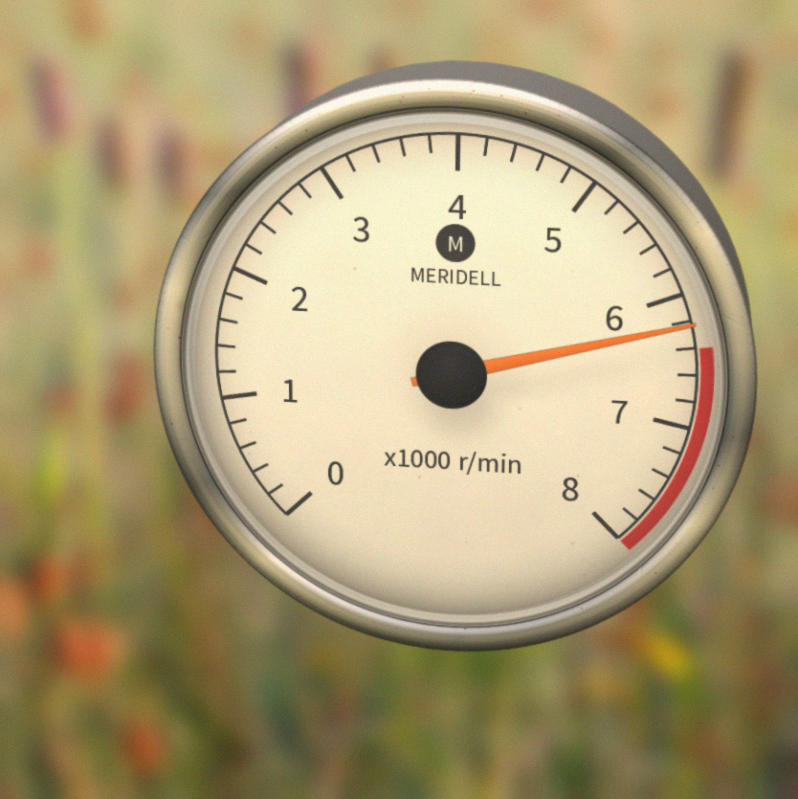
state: 6200 rpm
